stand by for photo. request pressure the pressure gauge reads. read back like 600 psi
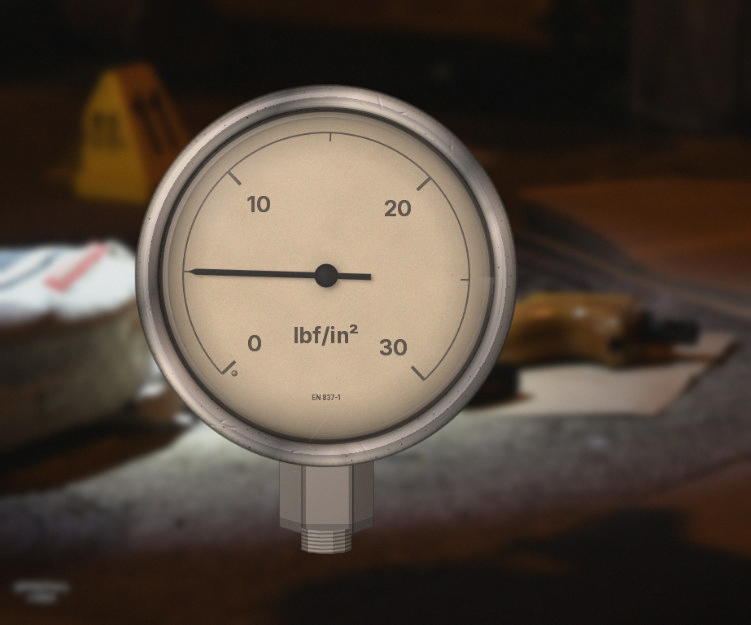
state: 5 psi
